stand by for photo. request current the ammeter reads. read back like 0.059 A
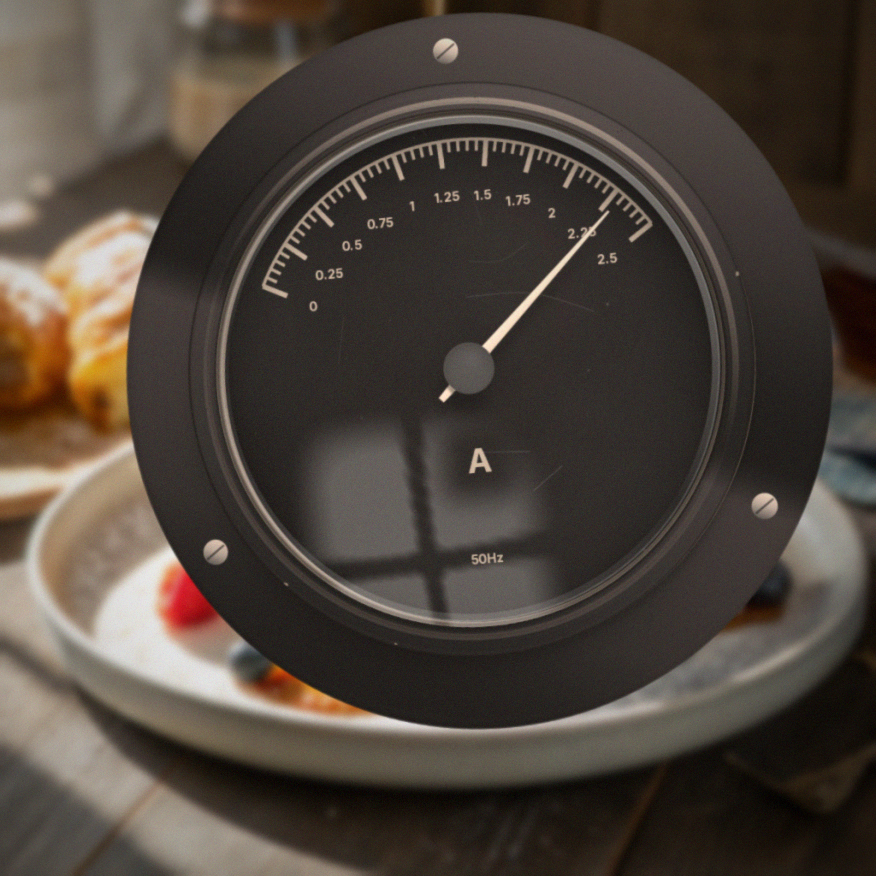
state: 2.3 A
